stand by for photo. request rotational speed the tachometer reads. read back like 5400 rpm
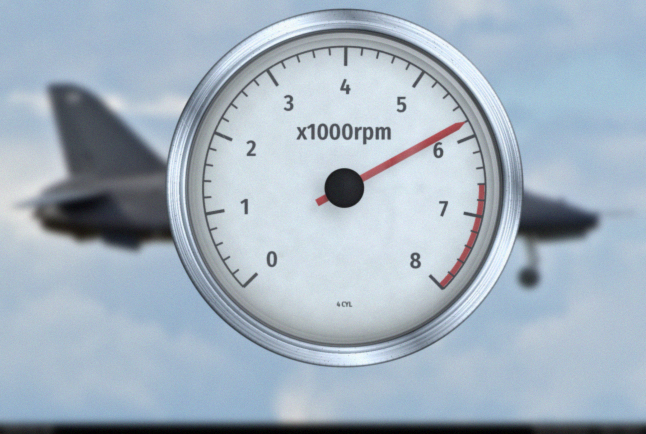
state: 5800 rpm
